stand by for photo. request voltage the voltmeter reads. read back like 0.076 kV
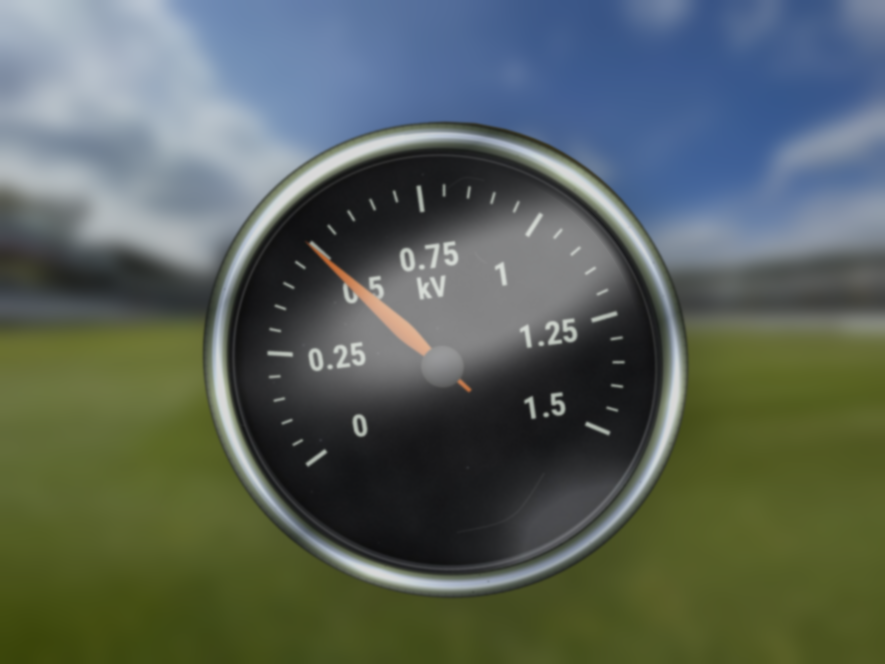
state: 0.5 kV
